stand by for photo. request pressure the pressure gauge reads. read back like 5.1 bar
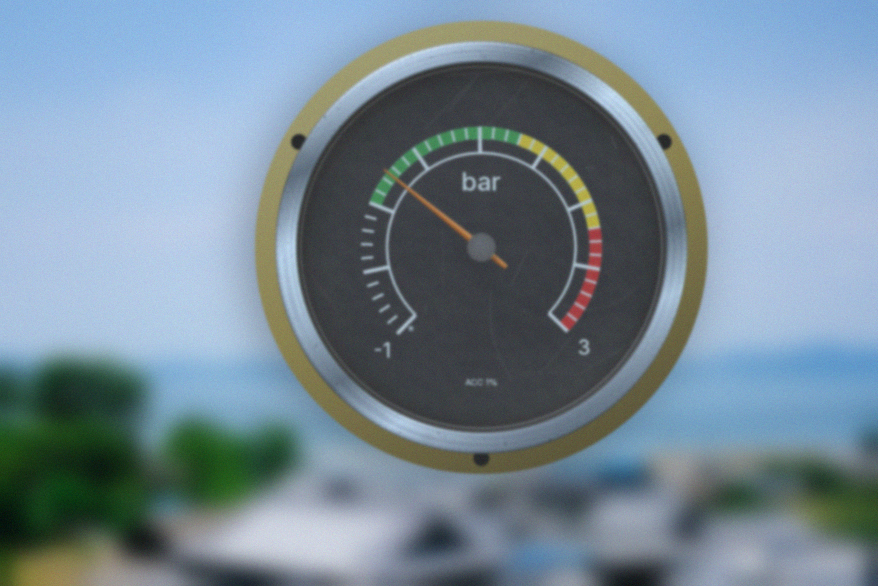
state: 0.25 bar
